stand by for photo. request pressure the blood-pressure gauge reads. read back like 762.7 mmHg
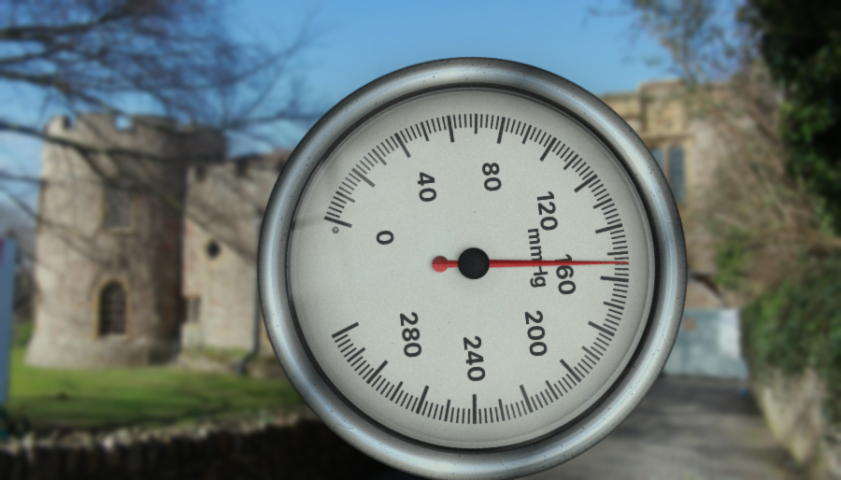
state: 154 mmHg
